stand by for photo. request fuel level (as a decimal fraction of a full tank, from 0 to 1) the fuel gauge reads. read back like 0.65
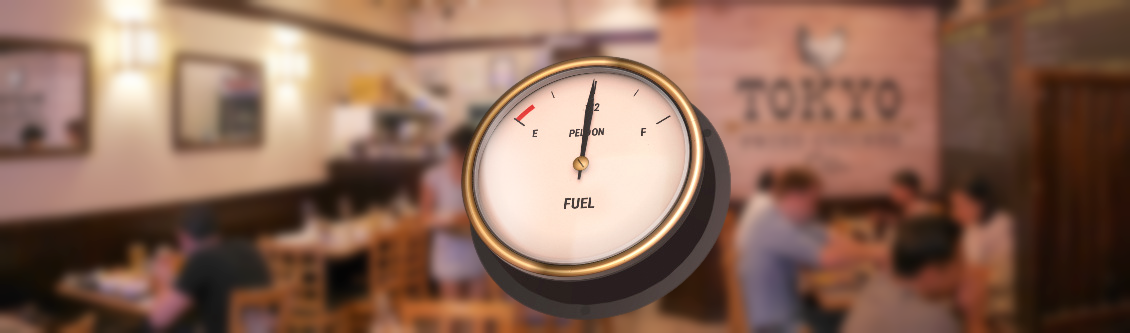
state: 0.5
